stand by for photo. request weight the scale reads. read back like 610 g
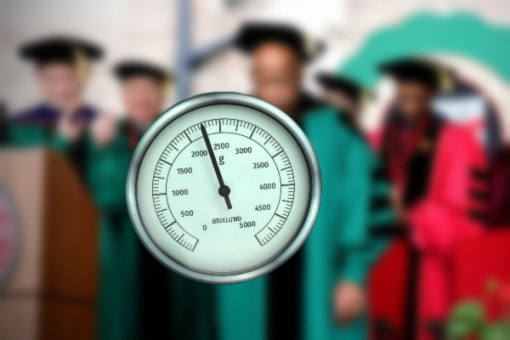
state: 2250 g
